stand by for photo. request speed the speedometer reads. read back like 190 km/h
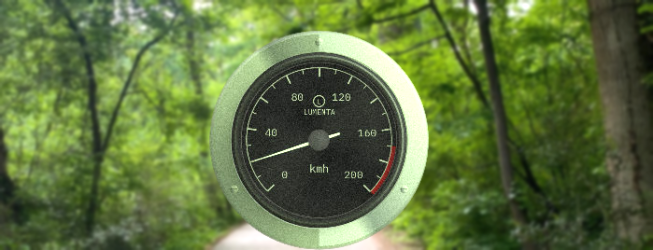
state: 20 km/h
